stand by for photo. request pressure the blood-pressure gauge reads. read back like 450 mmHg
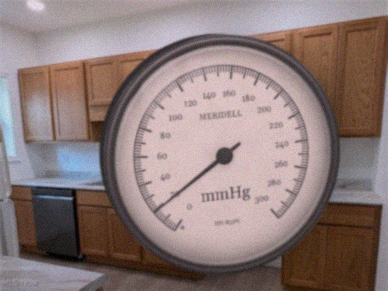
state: 20 mmHg
